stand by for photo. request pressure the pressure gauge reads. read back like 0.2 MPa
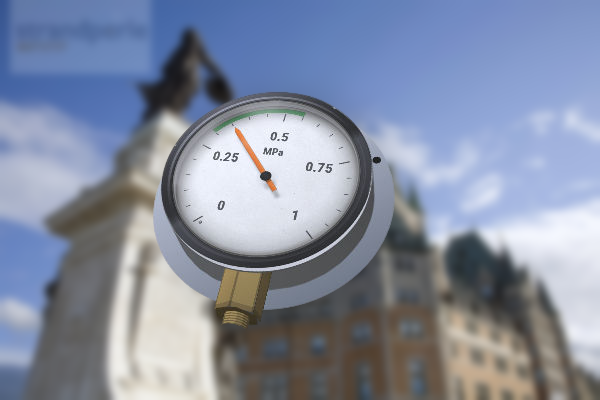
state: 0.35 MPa
